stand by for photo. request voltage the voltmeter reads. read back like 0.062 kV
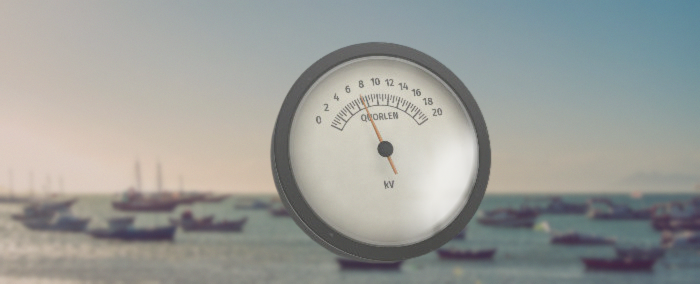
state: 7 kV
